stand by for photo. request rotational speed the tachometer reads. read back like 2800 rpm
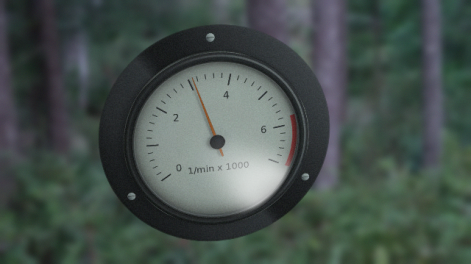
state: 3100 rpm
